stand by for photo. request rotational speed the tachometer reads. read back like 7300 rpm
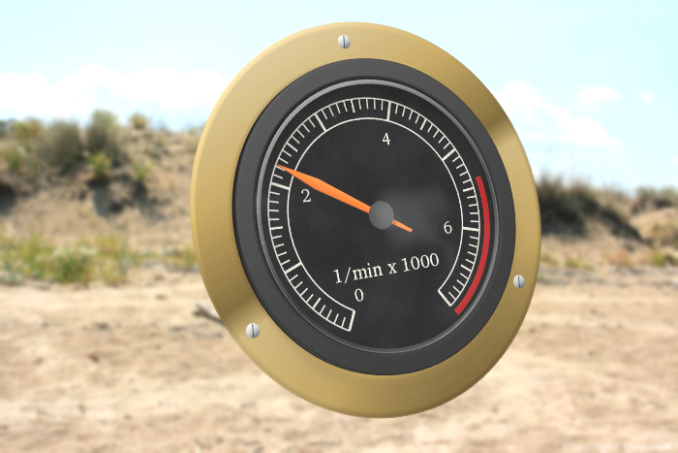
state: 2200 rpm
